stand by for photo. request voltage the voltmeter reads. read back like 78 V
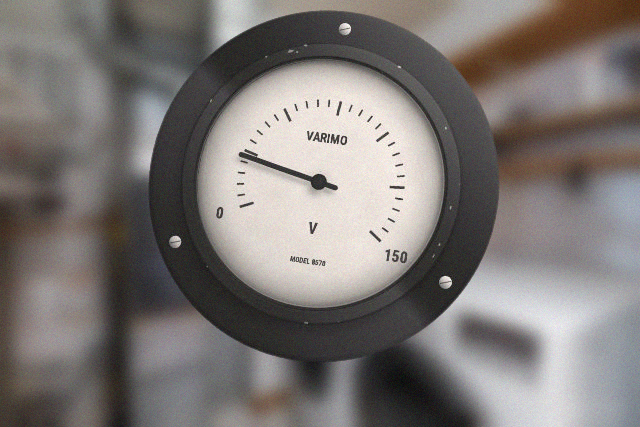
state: 22.5 V
